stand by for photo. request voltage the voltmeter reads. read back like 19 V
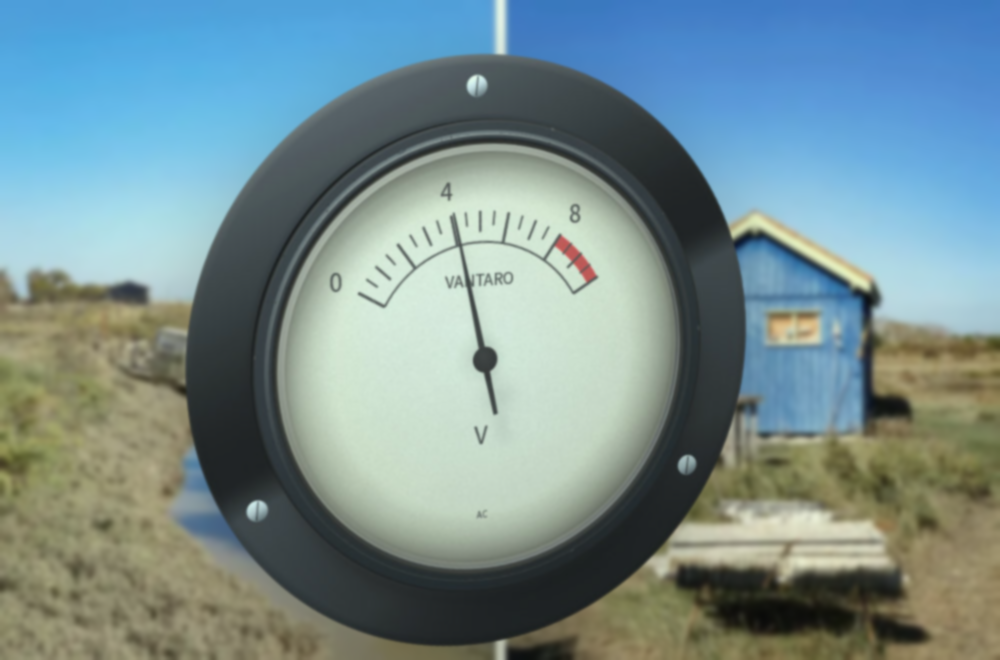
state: 4 V
